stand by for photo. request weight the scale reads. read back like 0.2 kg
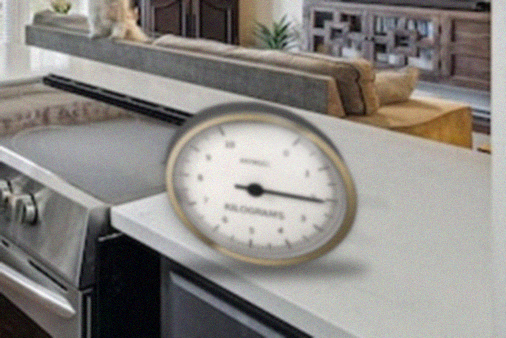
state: 2 kg
